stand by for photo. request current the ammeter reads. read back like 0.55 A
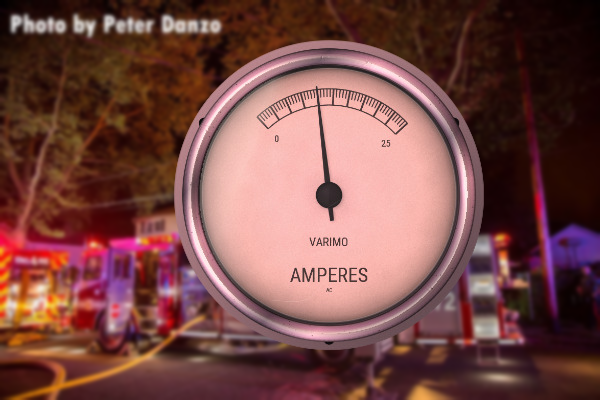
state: 10 A
